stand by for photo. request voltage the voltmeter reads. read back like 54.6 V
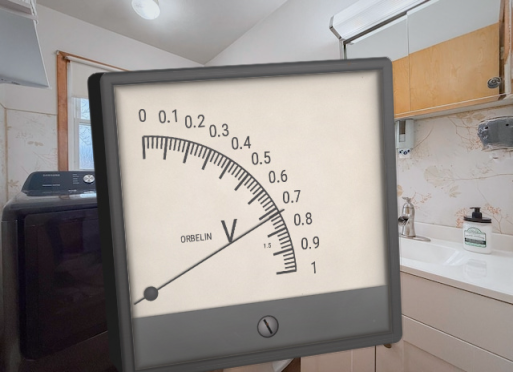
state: 0.72 V
